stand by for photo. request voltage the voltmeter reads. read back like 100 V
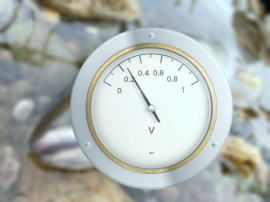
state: 0.25 V
